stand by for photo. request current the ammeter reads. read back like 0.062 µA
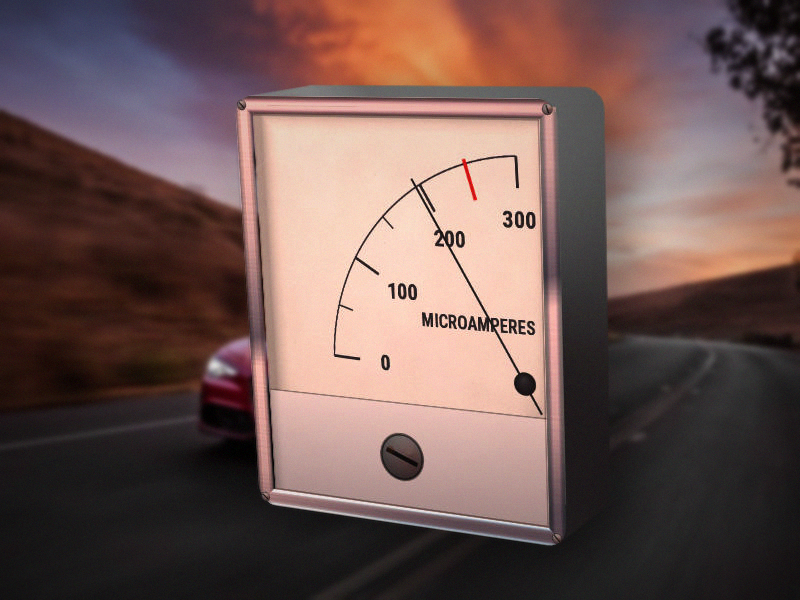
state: 200 µA
